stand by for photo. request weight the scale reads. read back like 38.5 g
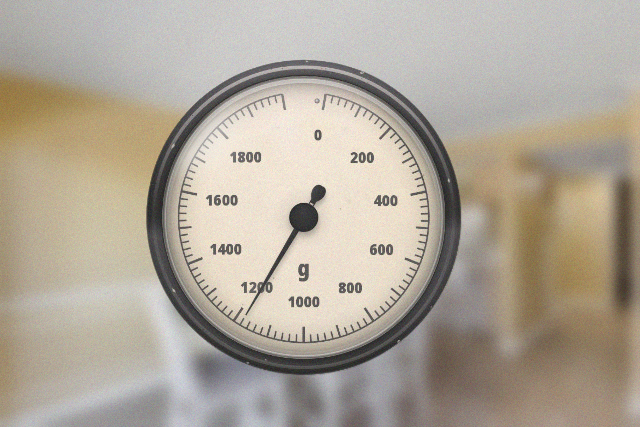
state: 1180 g
